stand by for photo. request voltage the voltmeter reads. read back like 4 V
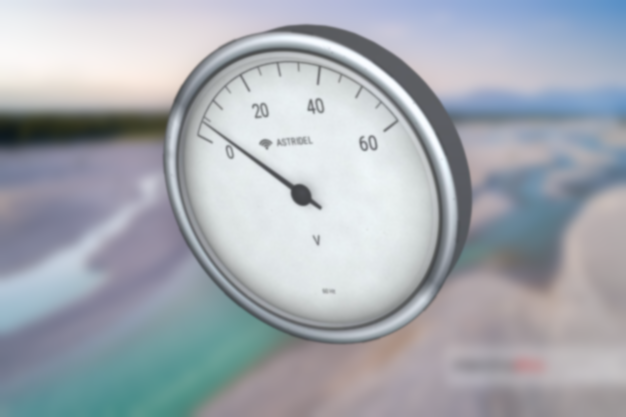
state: 5 V
